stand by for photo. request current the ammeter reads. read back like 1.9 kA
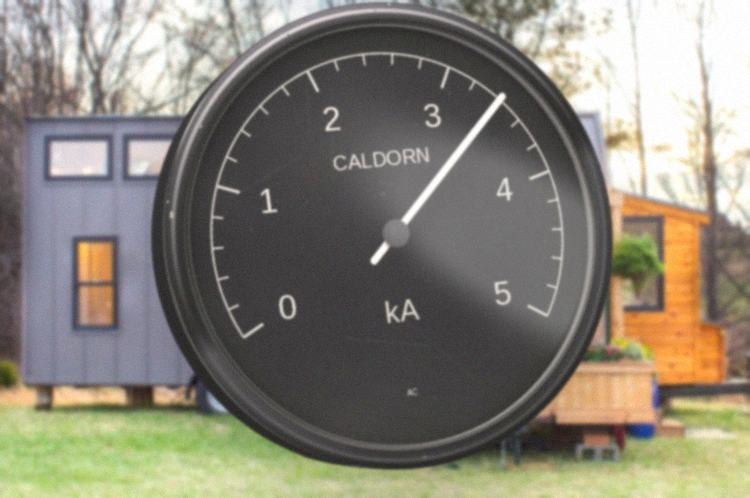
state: 3.4 kA
